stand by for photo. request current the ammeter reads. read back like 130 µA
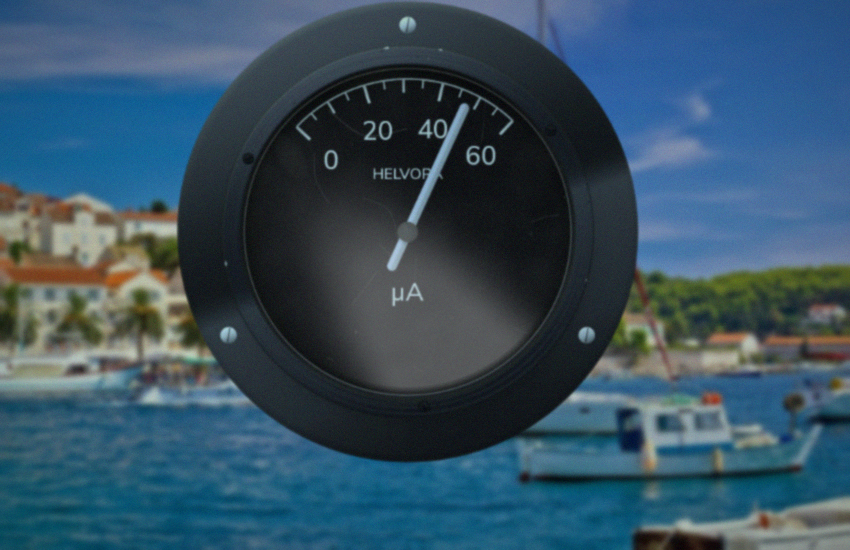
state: 47.5 µA
